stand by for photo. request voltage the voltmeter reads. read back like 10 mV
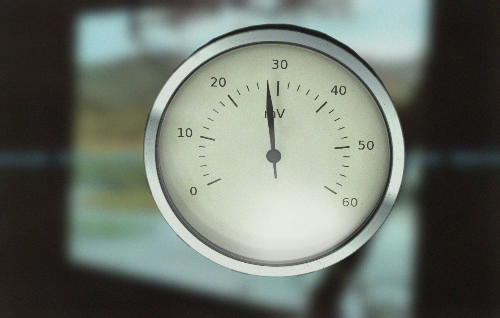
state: 28 mV
